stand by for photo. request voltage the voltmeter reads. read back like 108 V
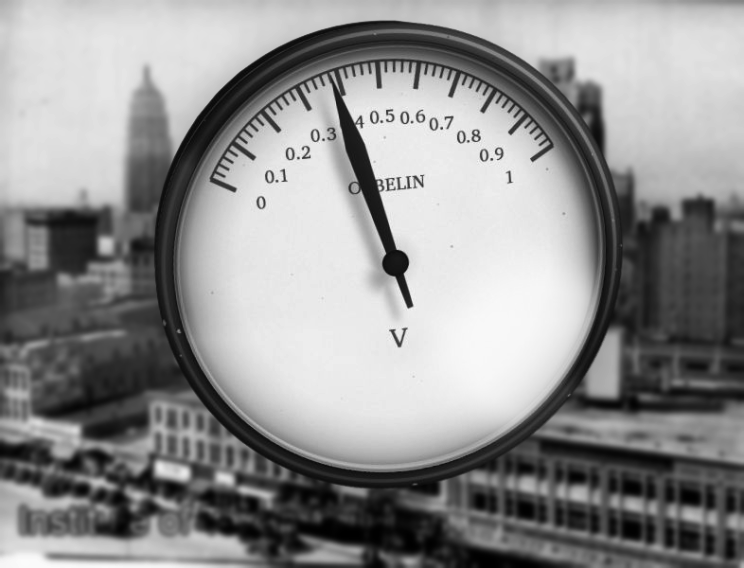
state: 0.38 V
